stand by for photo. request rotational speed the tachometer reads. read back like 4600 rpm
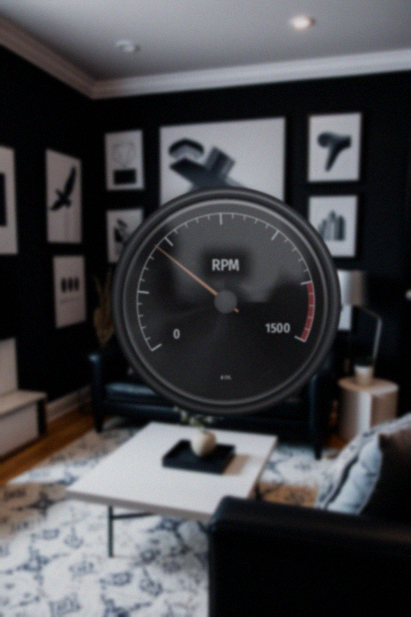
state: 450 rpm
